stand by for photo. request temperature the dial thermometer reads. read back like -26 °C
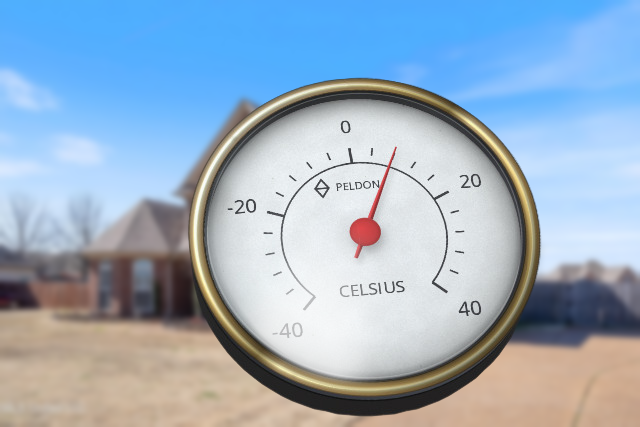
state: 8 °C
